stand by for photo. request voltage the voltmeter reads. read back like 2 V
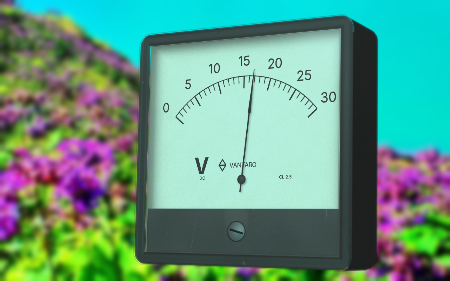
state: 17 V
